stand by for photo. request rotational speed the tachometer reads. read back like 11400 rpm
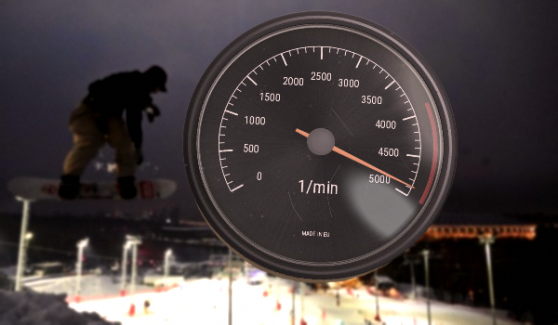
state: 4900 rpm
